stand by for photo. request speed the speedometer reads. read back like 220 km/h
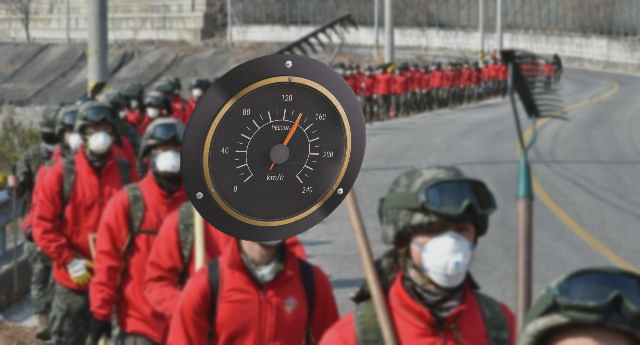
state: 140 km/h
